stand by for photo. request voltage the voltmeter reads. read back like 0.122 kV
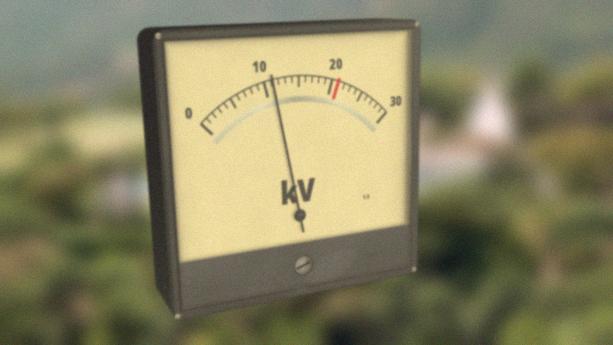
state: 11 kV
